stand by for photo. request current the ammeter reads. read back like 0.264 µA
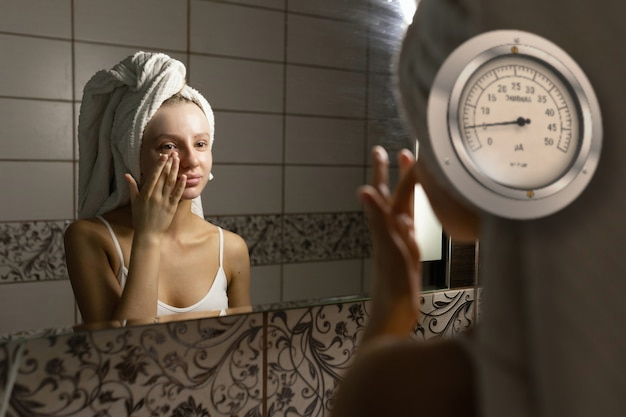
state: 5 µA
